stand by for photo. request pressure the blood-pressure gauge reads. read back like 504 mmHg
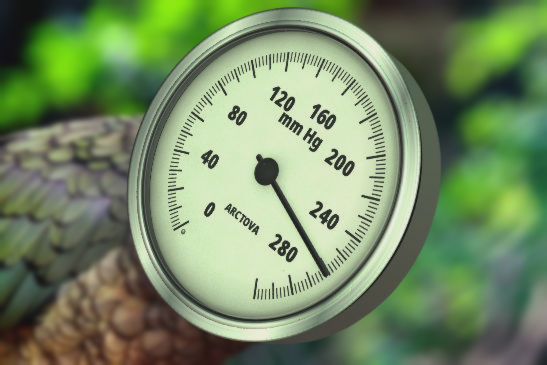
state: 260 mmHg
